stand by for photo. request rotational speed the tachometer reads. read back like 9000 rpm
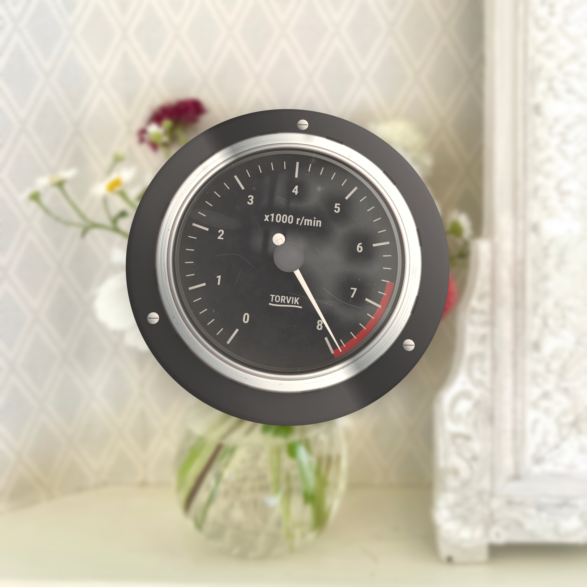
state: 7900 rpm
